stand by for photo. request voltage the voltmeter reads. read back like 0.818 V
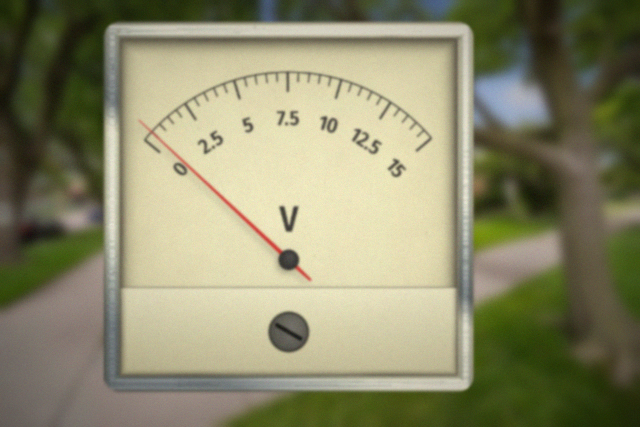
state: 0.5 V
